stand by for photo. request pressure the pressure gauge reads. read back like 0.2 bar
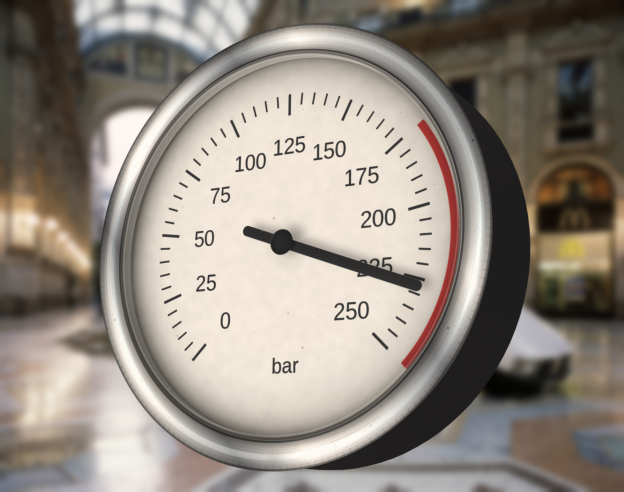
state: 227.5 bar
